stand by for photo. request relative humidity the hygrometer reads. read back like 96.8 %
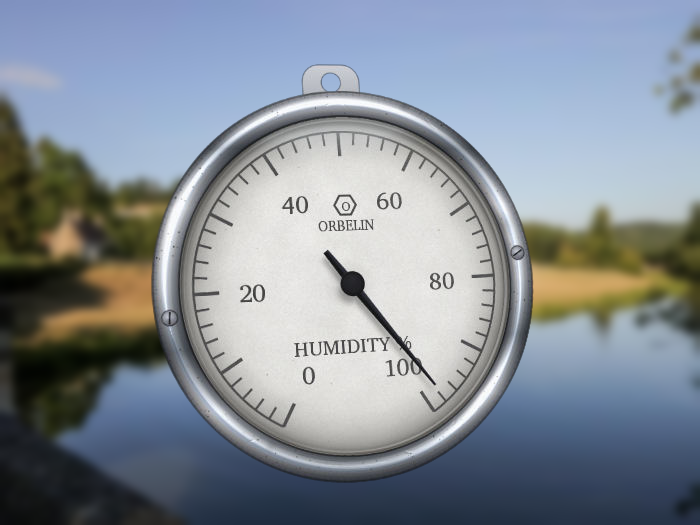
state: 98 %
